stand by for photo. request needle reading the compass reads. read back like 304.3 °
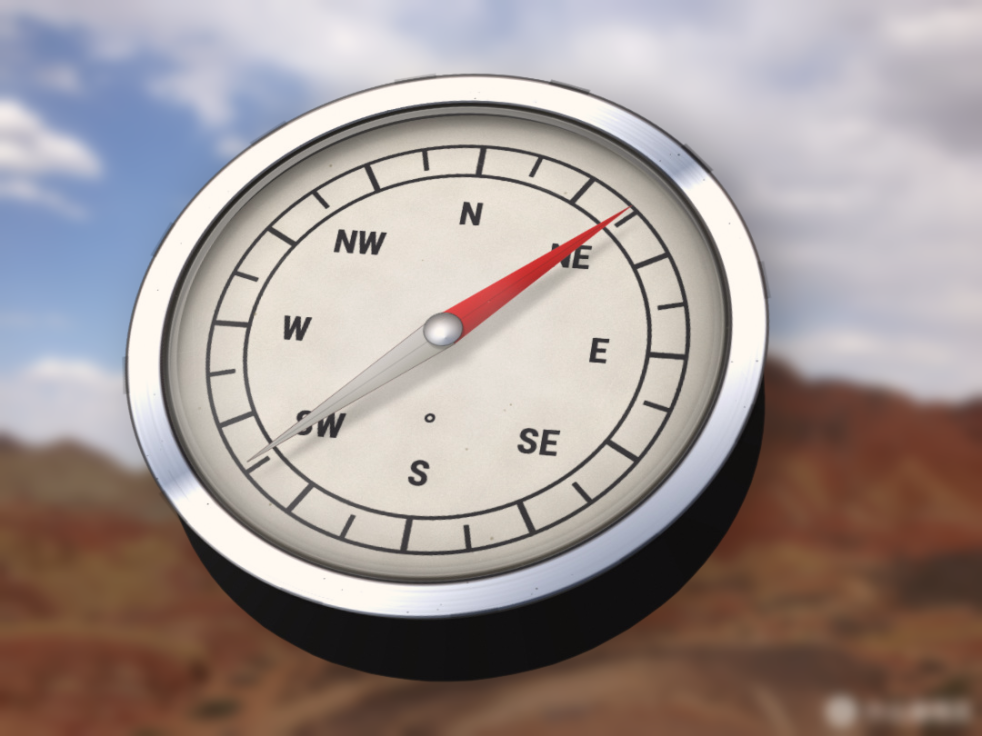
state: 45 °
